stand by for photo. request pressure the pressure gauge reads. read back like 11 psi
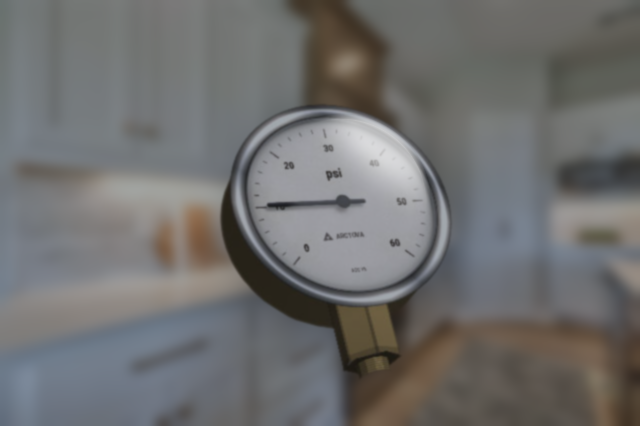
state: 10 psi
